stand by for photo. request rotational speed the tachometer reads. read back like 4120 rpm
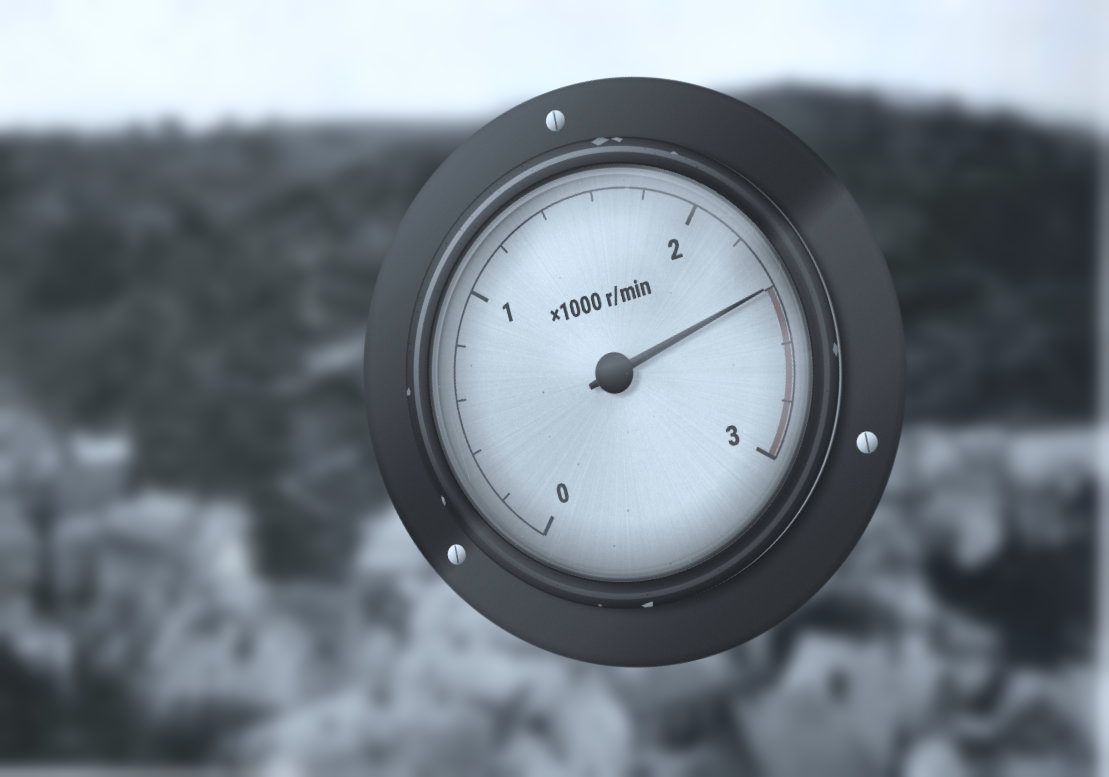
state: 2400 rpm
